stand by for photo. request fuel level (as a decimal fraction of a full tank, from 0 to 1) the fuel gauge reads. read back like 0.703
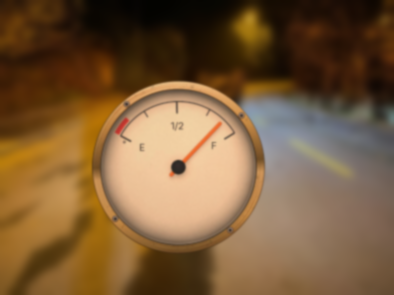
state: 0.875
